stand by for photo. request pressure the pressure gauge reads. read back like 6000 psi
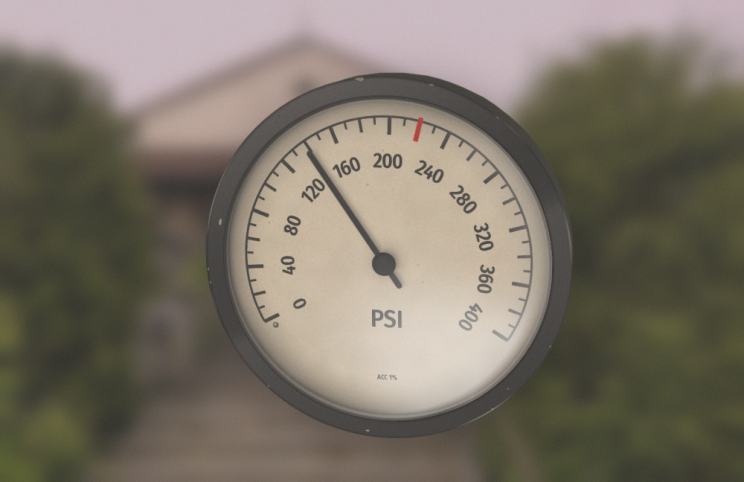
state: 140 psi
